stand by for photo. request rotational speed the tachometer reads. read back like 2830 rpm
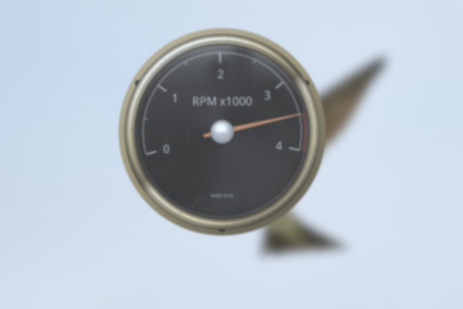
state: 3500 rpm
